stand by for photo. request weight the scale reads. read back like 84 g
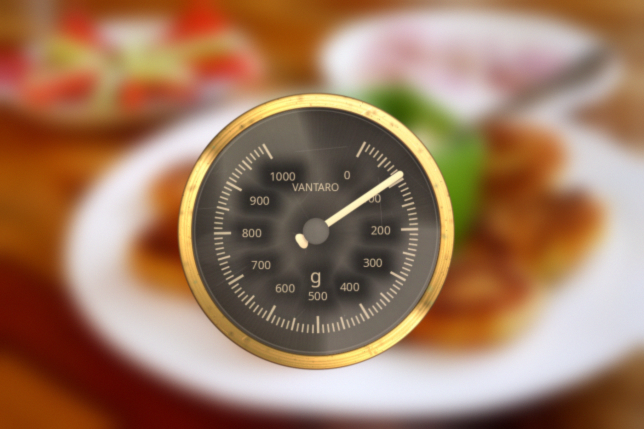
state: 90 g
